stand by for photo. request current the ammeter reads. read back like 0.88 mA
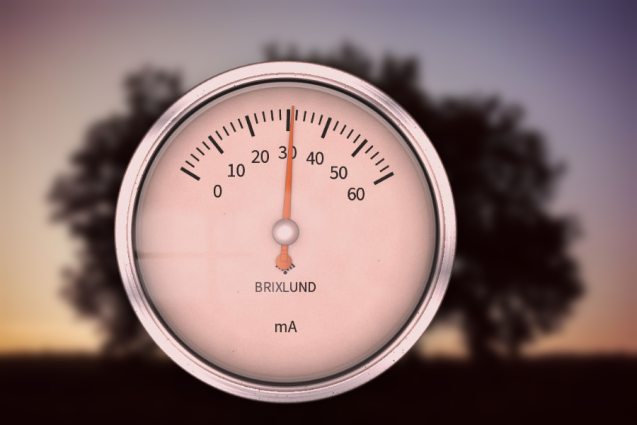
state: 31 mA
